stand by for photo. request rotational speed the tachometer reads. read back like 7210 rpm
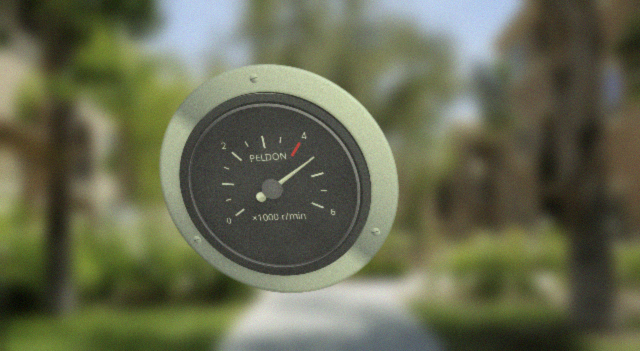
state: 4500 rpm
